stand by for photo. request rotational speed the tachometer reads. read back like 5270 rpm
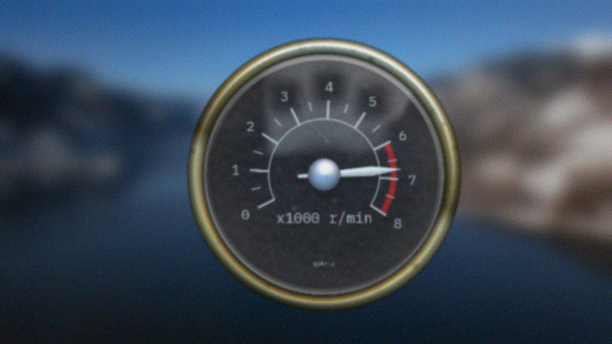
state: 6750 rpm
